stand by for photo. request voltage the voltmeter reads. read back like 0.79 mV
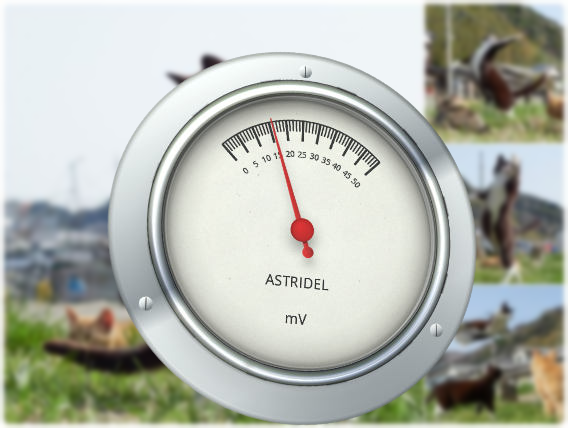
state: 15 mV
